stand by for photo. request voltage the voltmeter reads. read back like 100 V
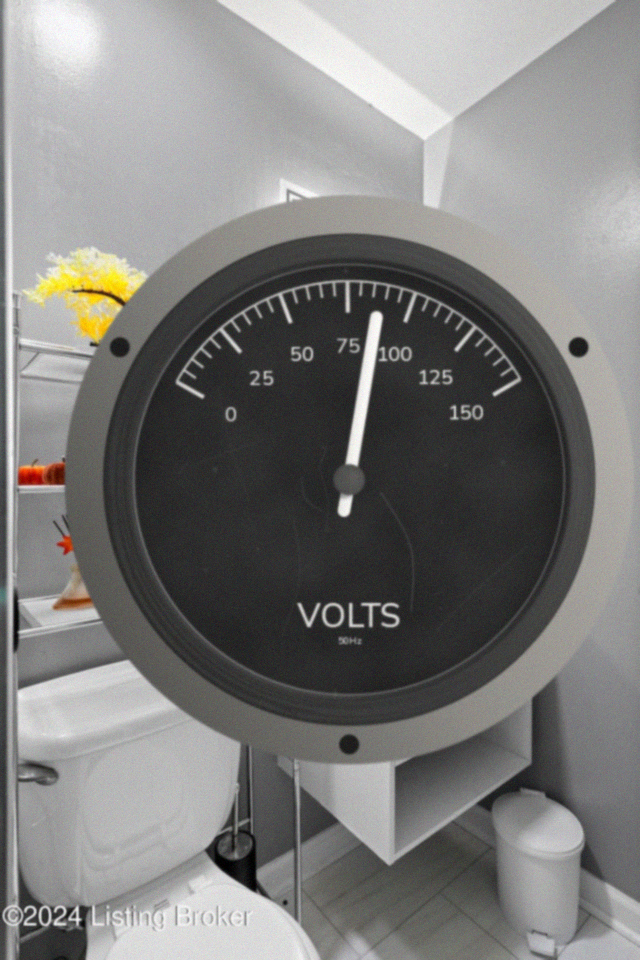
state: 87.5 V
